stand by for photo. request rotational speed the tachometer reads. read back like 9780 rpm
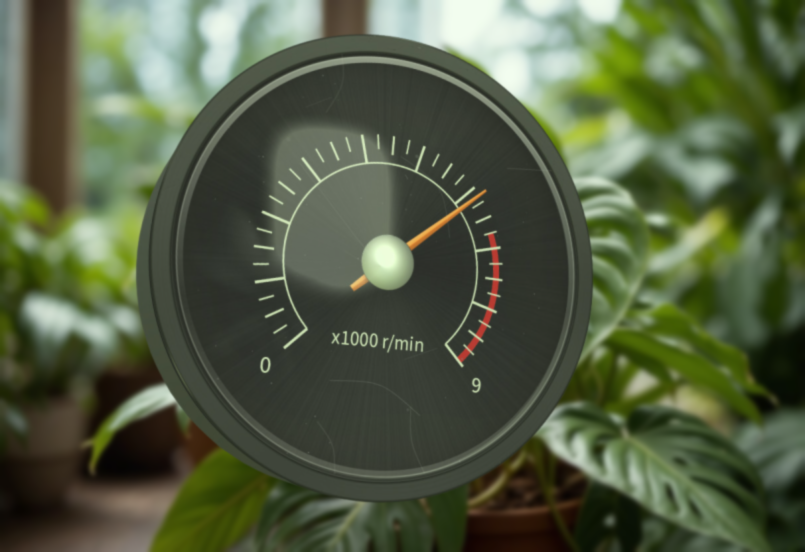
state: 6125 rpm
